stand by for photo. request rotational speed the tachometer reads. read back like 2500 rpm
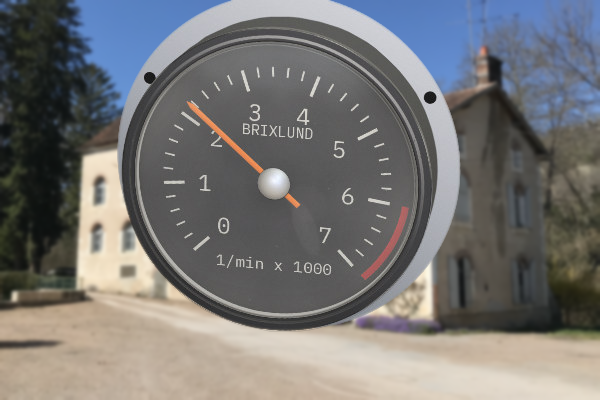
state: 2200 rpm
